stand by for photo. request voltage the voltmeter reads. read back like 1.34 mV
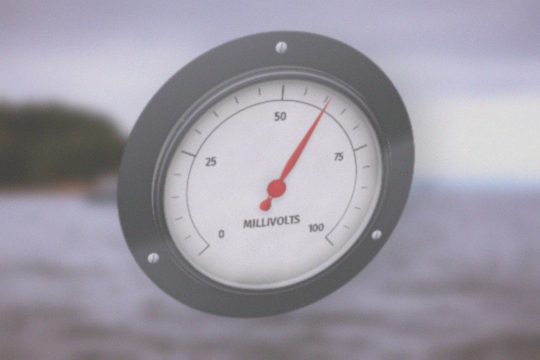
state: 60 mV
